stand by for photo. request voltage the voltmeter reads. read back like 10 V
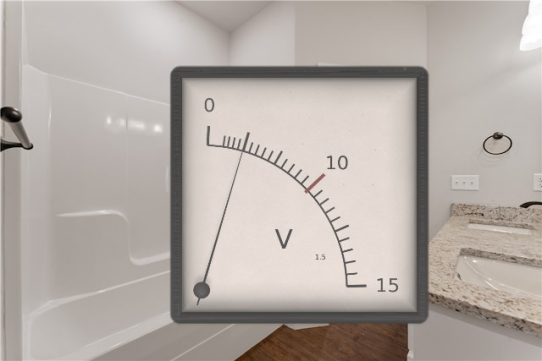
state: 5 V
